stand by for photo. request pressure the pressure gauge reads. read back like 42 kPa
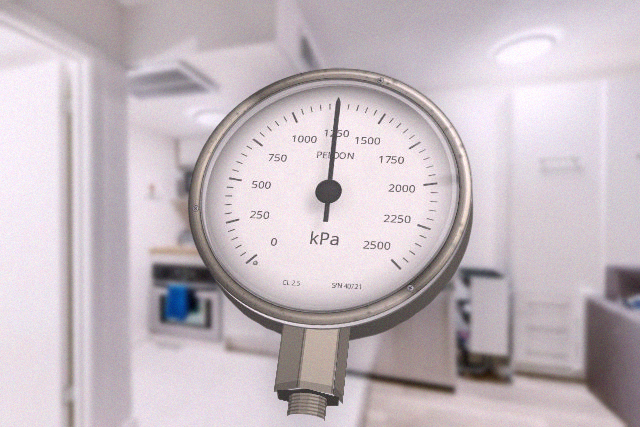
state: 1250 kPa
